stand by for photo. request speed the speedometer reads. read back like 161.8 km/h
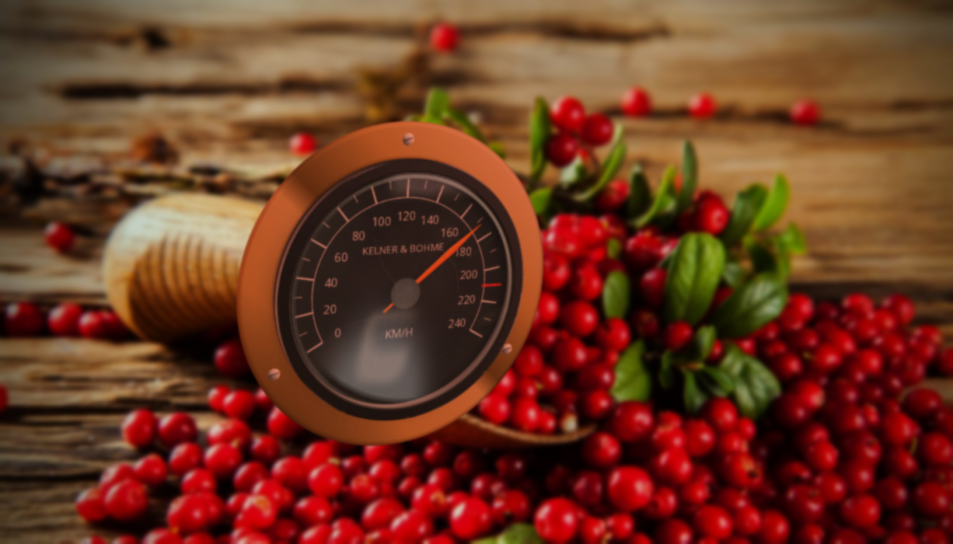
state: 170 km/h
